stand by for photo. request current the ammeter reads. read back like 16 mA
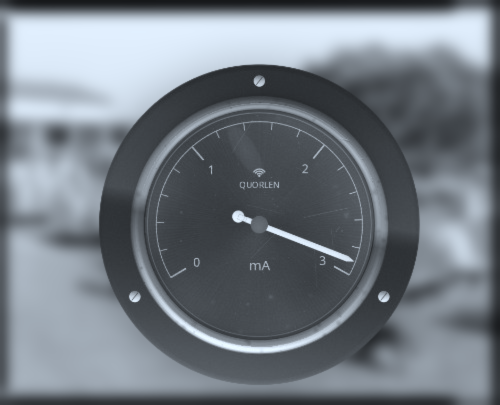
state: 2.9 mA
